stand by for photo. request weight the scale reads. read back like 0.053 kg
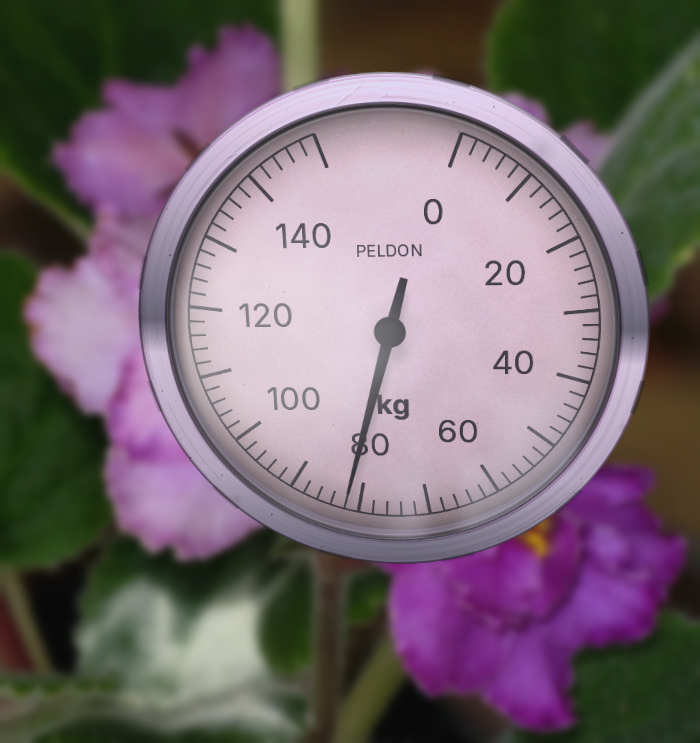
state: 82 kg
